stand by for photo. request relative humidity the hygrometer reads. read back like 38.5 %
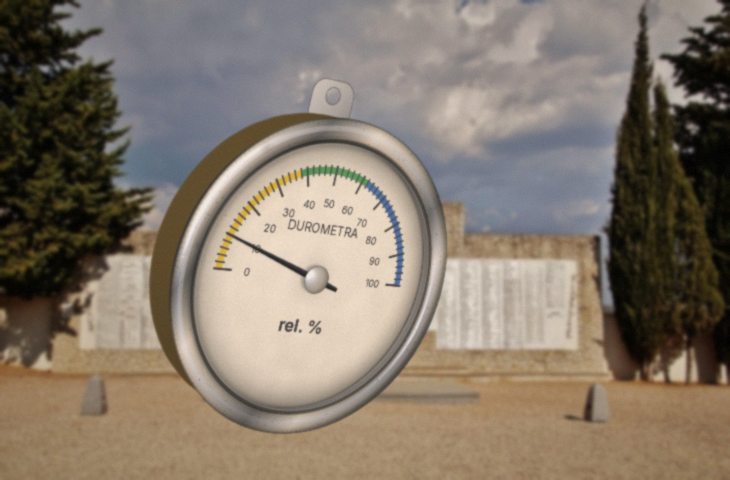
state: 10 %
